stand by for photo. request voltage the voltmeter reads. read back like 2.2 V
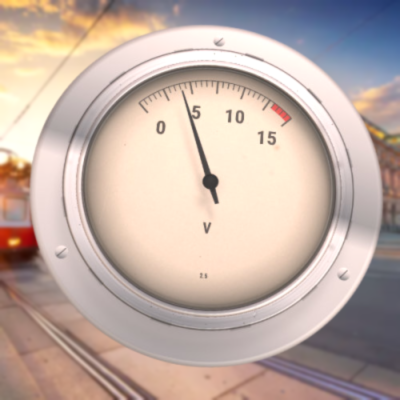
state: 4 V
